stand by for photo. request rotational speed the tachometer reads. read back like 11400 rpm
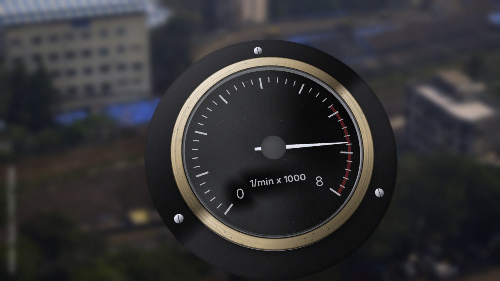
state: 6800 rpm
